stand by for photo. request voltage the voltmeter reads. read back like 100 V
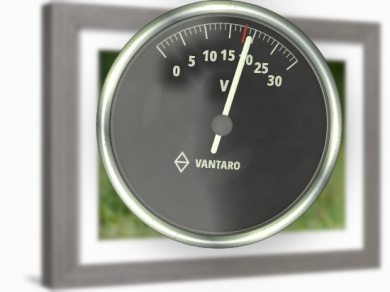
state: 19 V
